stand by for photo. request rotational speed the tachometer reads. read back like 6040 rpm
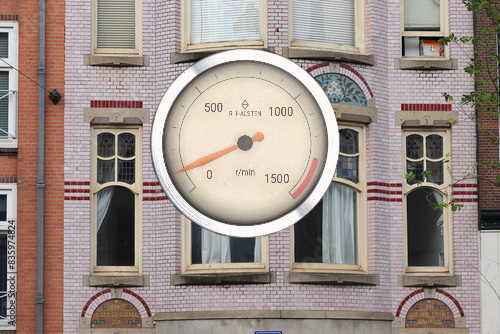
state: 100 rpm
